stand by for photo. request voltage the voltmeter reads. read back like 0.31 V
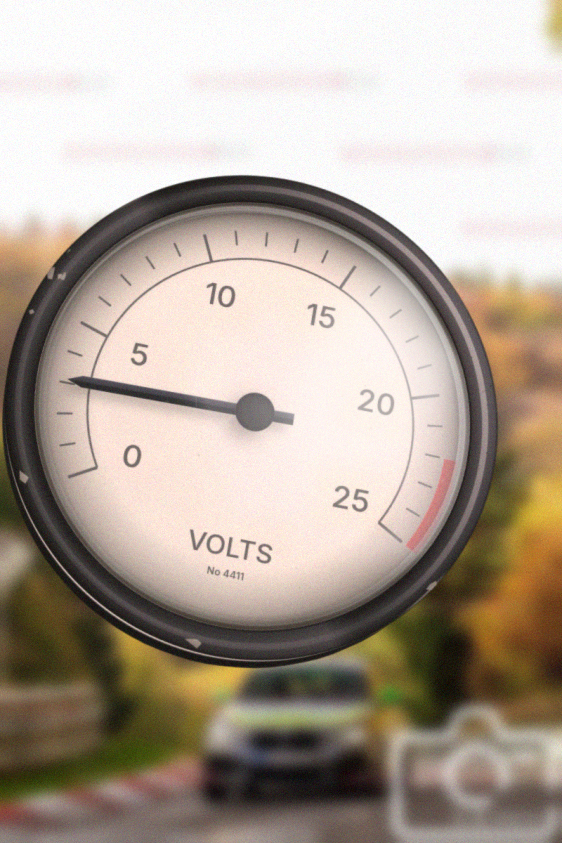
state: 3 V
